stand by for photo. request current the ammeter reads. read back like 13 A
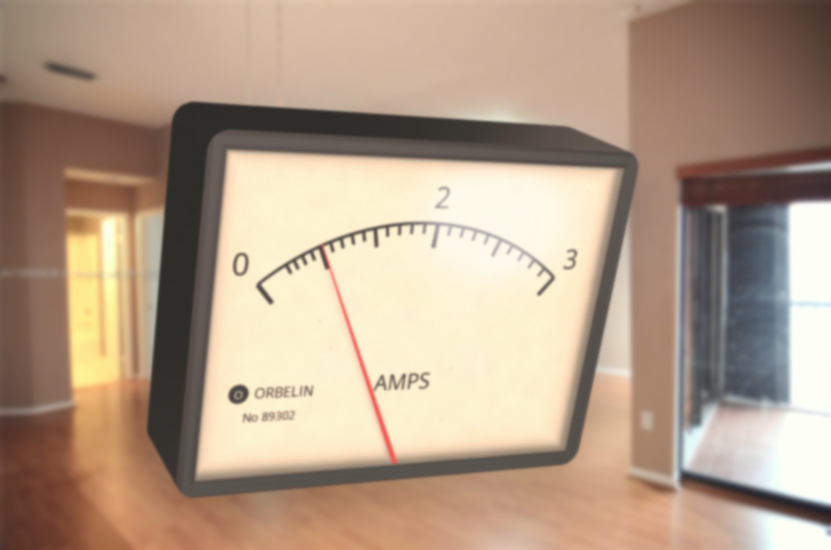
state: 1 A
